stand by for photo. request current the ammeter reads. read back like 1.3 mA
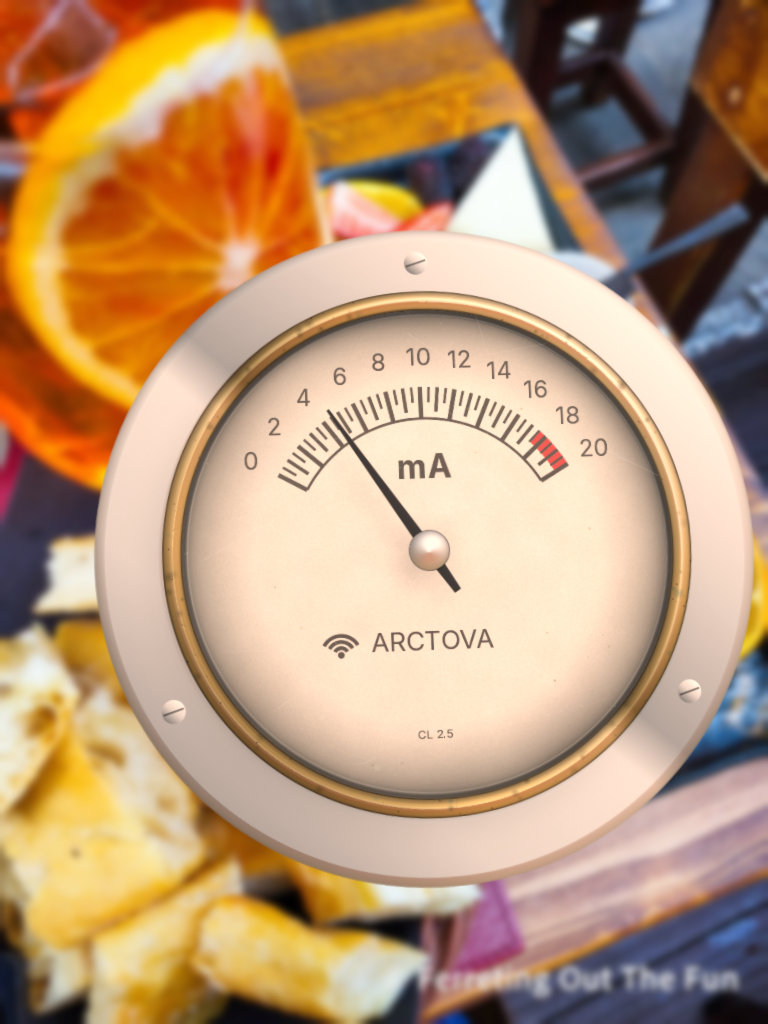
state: 4.5 mA
